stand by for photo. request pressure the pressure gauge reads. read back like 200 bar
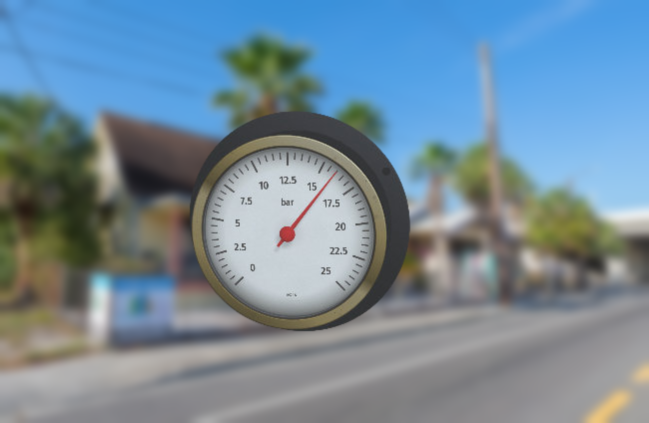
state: 16 bar
